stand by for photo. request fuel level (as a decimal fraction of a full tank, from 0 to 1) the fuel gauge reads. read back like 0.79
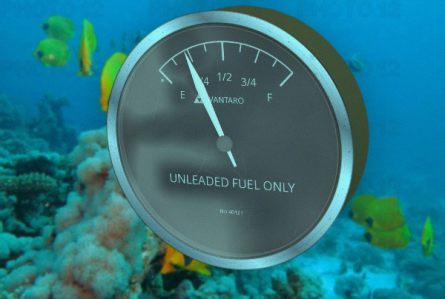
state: 0.25
